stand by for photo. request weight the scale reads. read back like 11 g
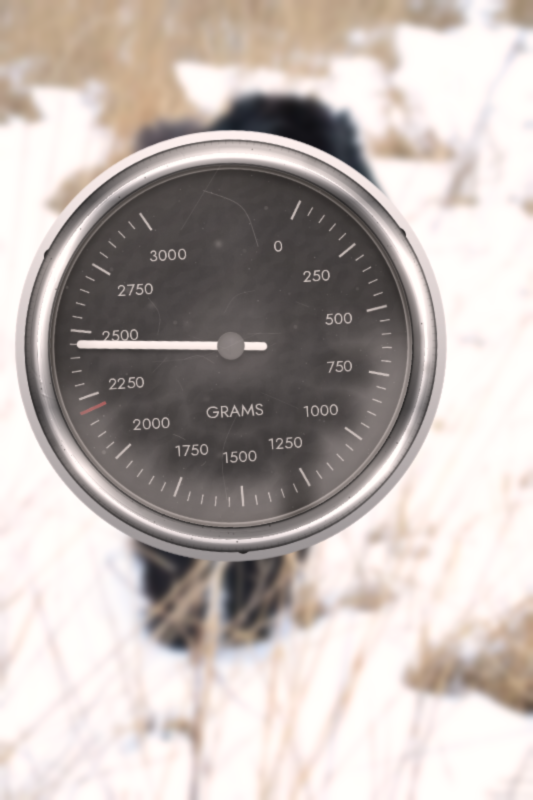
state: 2450 g
